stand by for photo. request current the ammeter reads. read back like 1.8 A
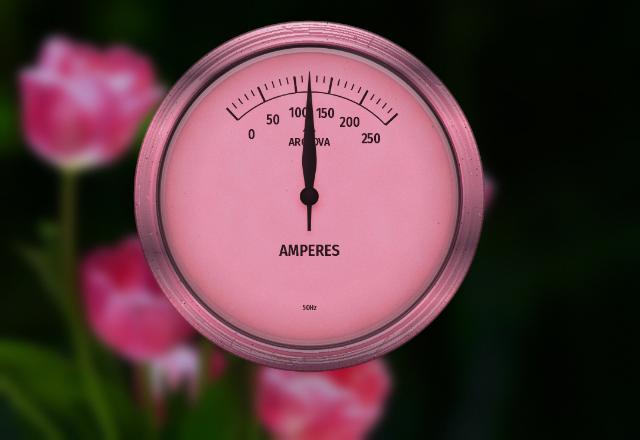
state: 120 A
